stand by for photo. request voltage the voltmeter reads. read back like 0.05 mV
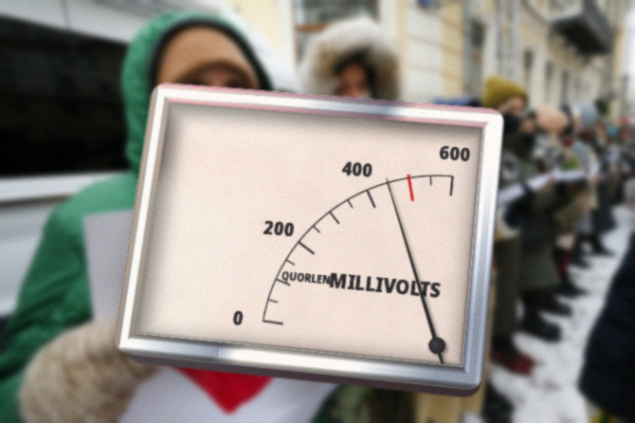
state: 450 mV
